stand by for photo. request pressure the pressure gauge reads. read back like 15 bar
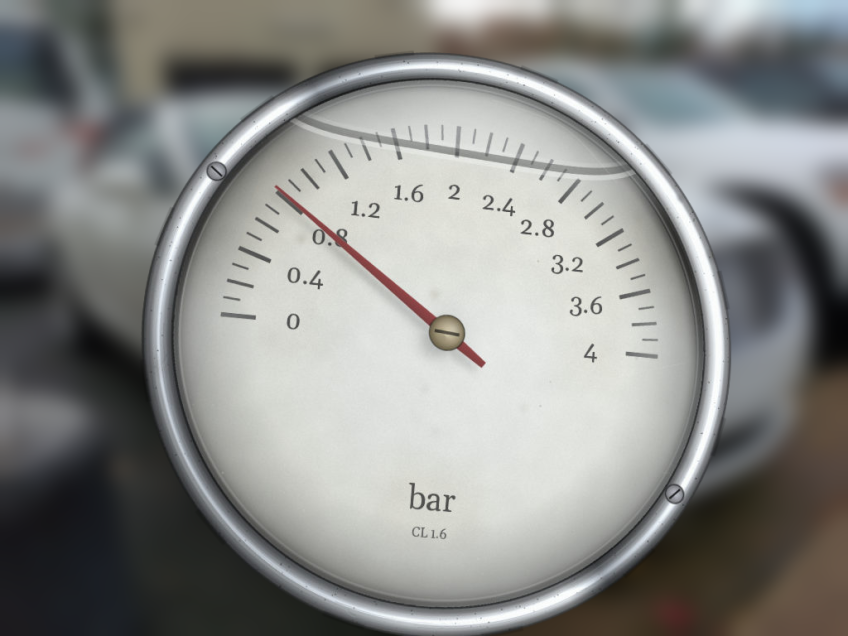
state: 0.8 bar
